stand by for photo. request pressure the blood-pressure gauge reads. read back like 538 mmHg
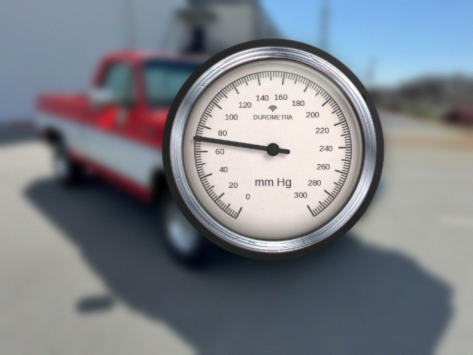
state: 70 mmHg
